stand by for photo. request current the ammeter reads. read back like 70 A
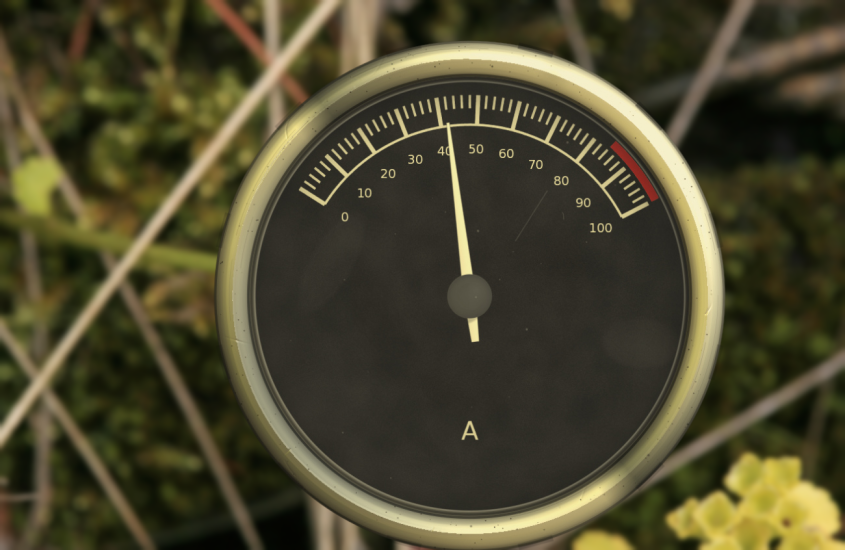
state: 42 A
